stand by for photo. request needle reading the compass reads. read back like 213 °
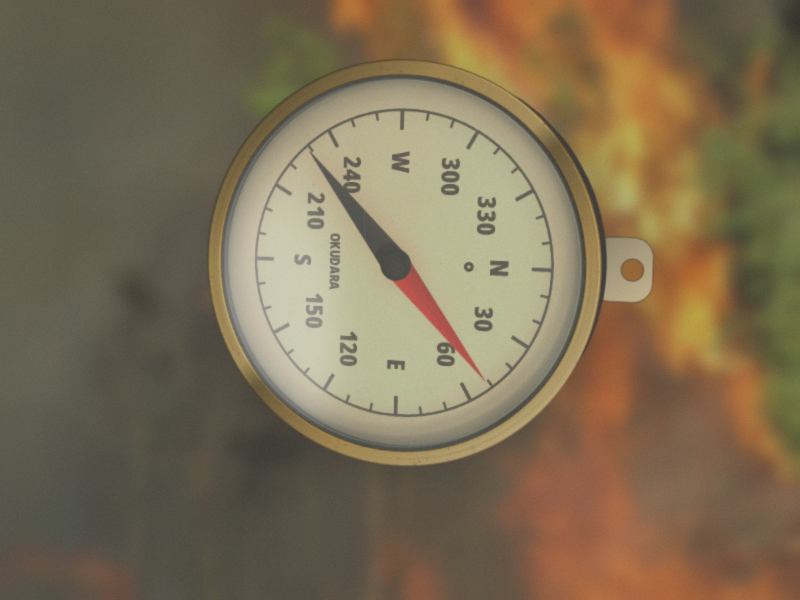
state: 50 °
